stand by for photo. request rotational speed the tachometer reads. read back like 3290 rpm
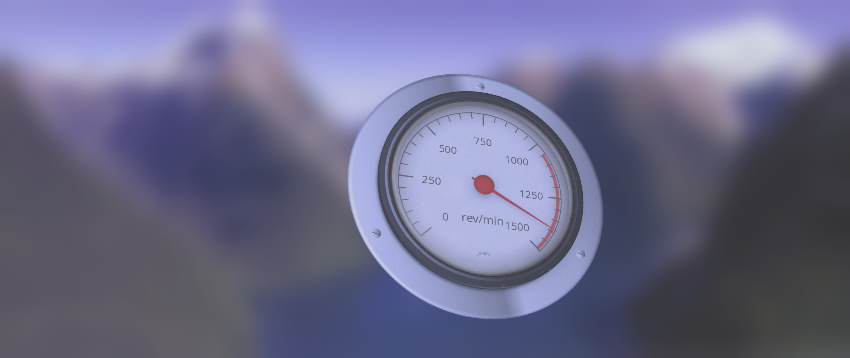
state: 1400 rpm
